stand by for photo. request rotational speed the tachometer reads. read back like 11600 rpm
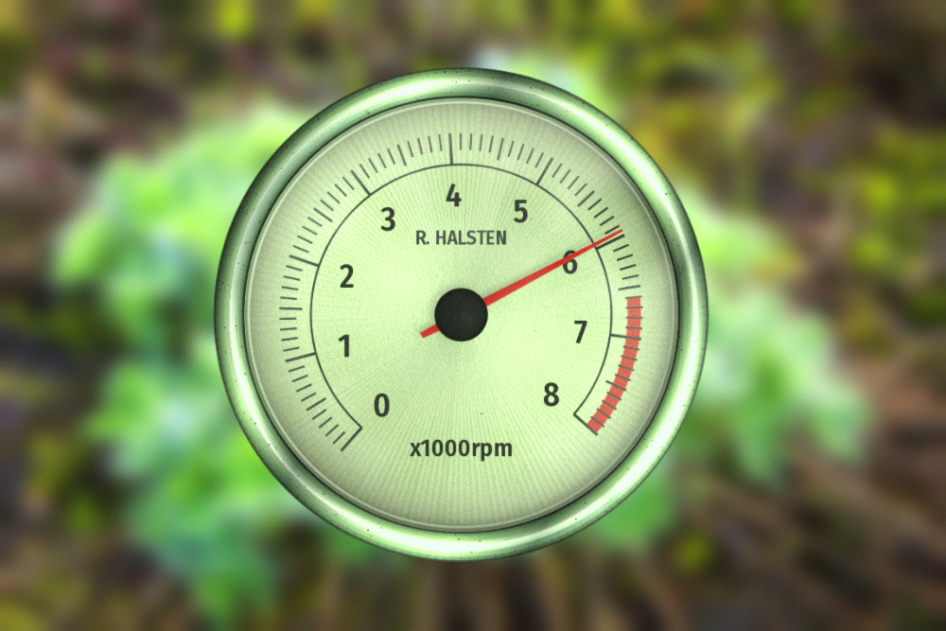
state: 5950 rpm
